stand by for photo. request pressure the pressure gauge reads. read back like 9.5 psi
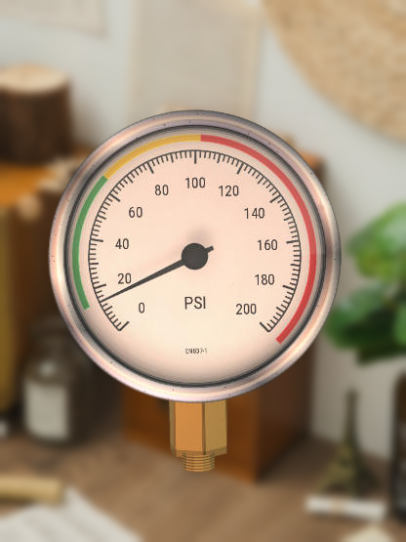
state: 14 psi
